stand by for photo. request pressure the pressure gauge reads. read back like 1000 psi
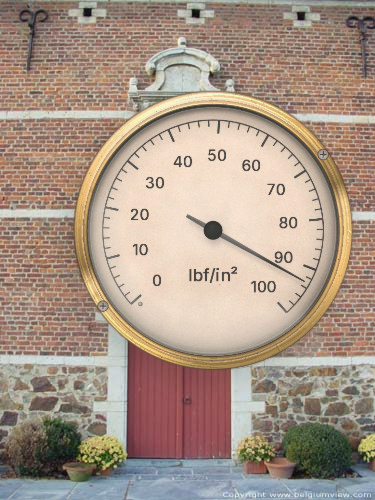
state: 93 psi
